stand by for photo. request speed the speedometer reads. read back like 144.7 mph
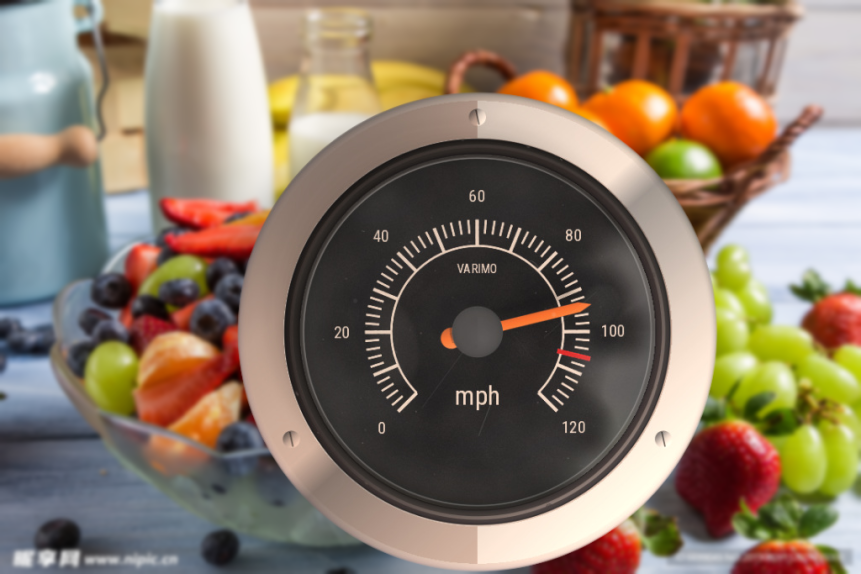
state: 94 mph
